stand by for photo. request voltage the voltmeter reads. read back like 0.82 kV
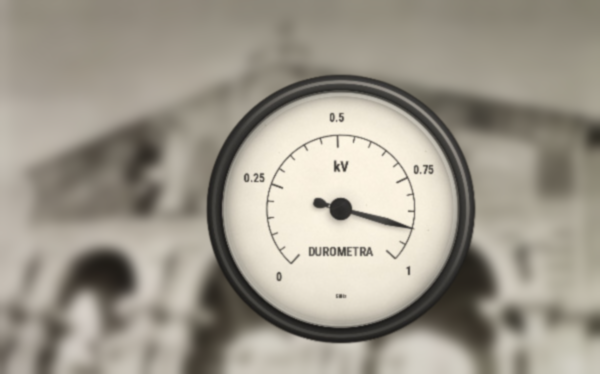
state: 0.9 kV
